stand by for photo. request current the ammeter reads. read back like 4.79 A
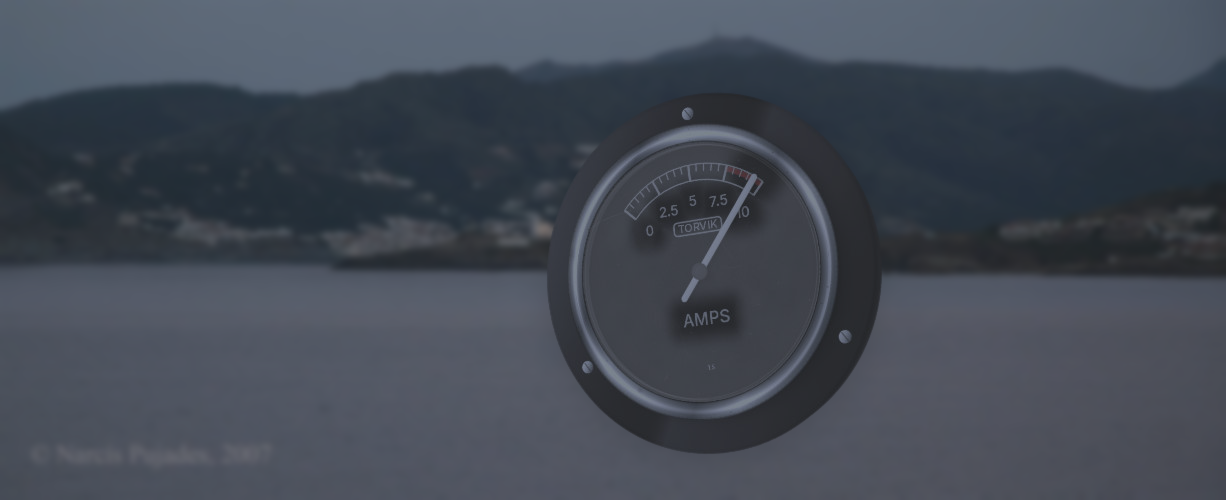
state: 9.5 A
